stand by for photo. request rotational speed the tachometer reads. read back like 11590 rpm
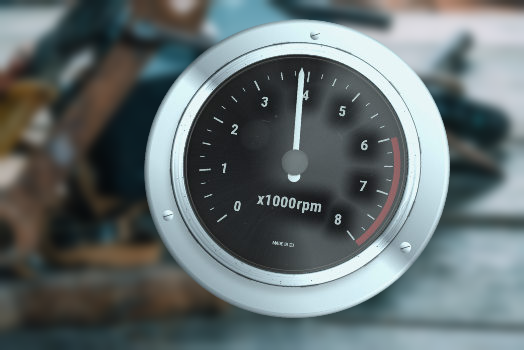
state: 3875 rpm
